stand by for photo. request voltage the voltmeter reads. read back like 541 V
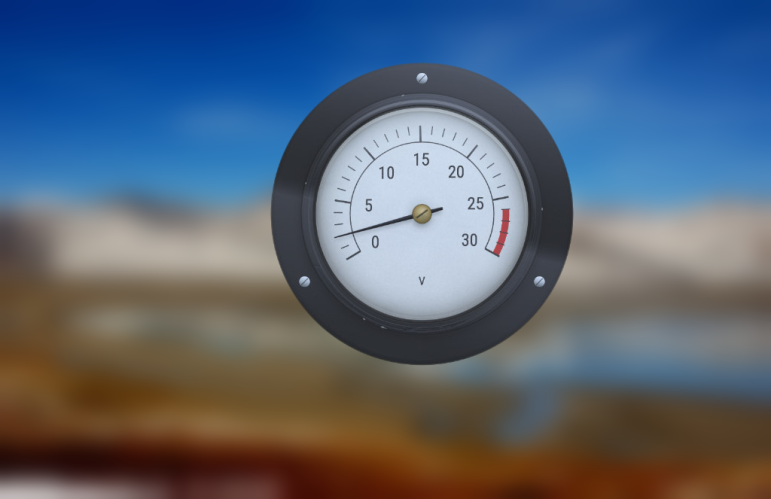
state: 2 V
